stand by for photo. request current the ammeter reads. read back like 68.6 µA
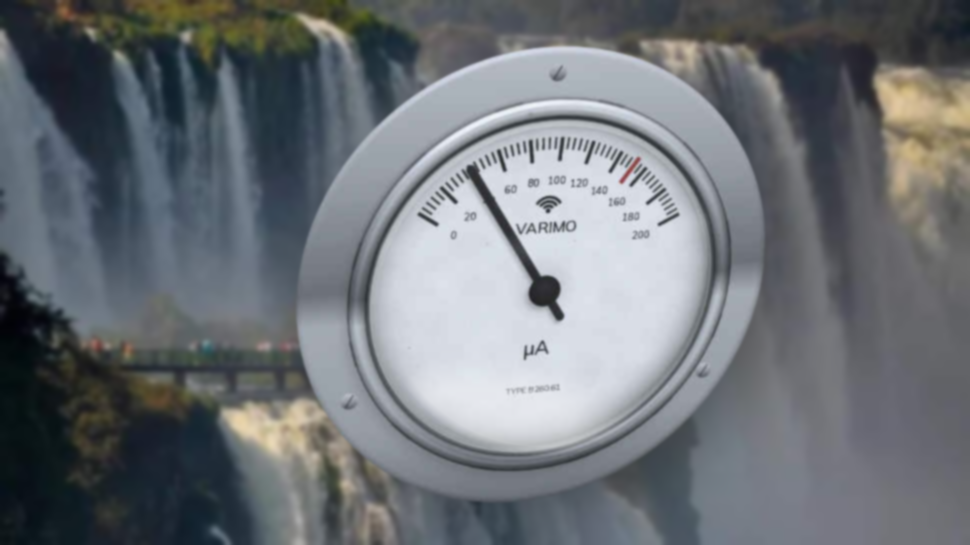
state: 40 µA
